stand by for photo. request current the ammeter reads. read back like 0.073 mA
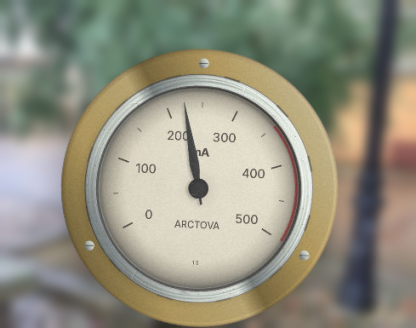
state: 225 mA
